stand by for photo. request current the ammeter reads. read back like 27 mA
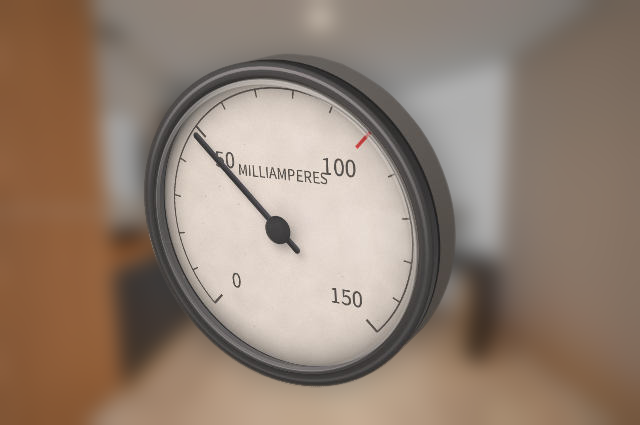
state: 50 mA
